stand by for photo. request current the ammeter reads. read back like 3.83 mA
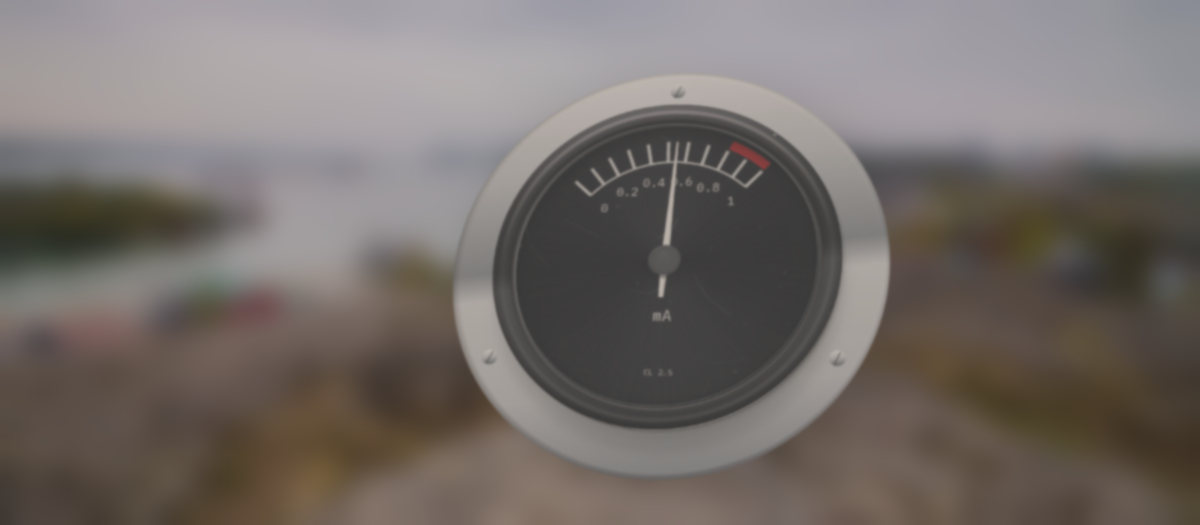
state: 0.55 mA
